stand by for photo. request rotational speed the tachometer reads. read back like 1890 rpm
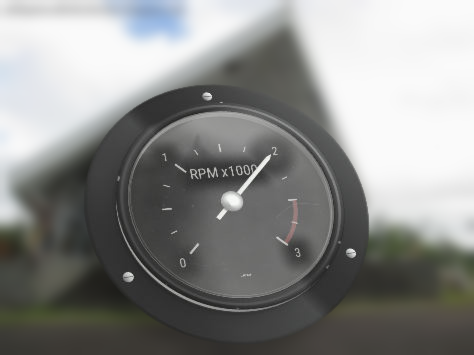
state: 2000 rpm
